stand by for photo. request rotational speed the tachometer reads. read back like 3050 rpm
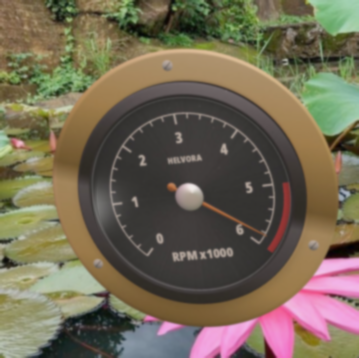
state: 5800 rpm
